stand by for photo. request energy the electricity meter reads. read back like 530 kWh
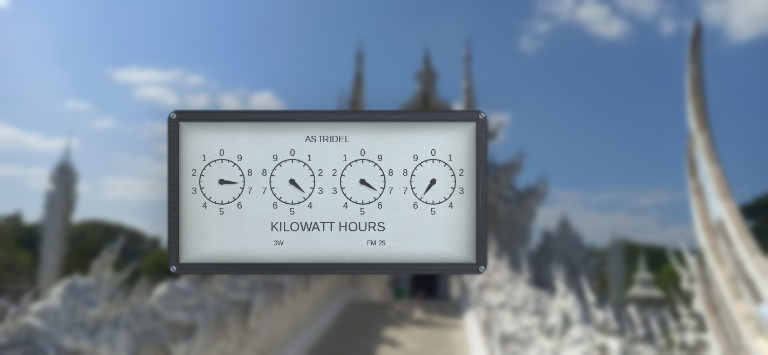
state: 7366 kWh
